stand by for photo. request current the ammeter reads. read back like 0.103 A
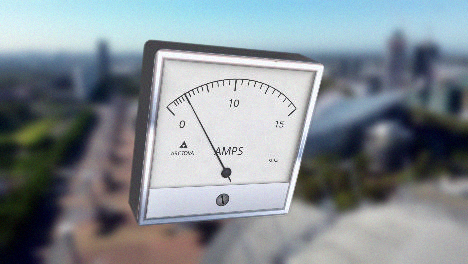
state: 5 A
